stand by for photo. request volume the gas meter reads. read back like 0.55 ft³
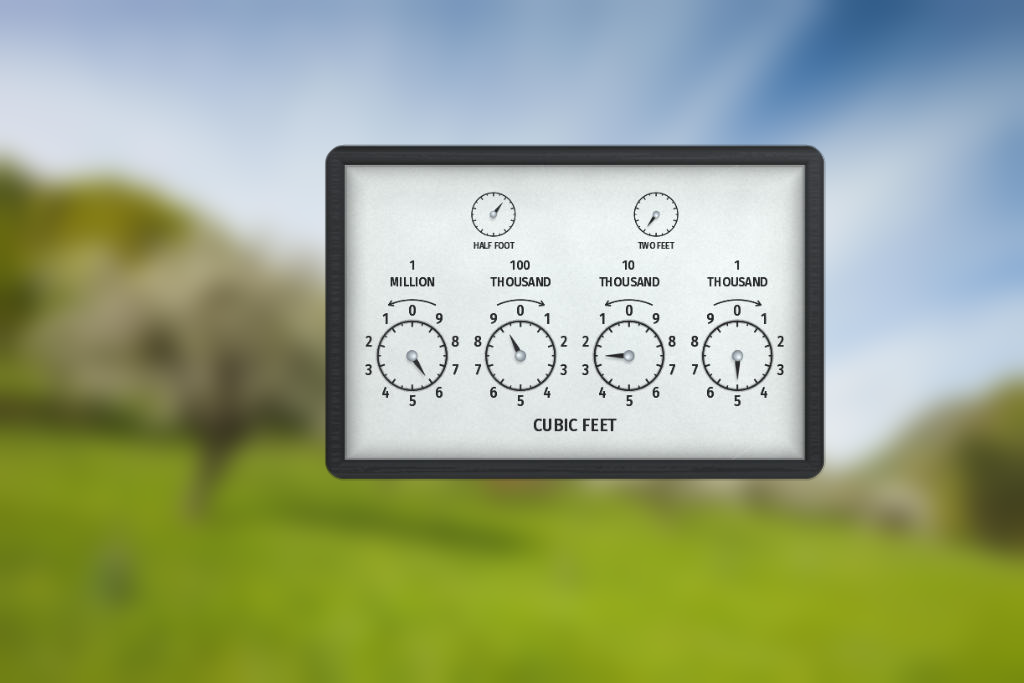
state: 592500 ft³
